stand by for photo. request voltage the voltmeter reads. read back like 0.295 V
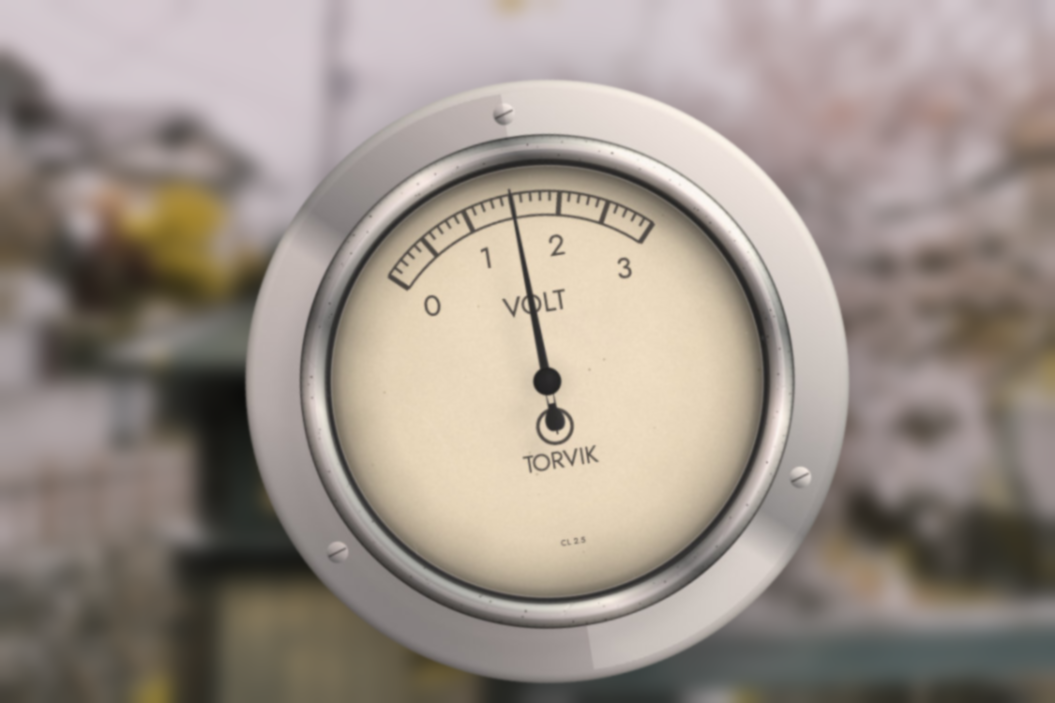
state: 1.5 V
